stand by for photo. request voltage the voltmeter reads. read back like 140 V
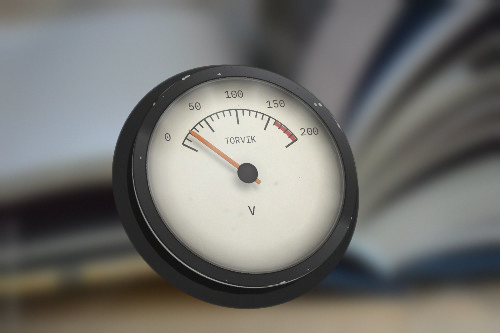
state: 20 V
